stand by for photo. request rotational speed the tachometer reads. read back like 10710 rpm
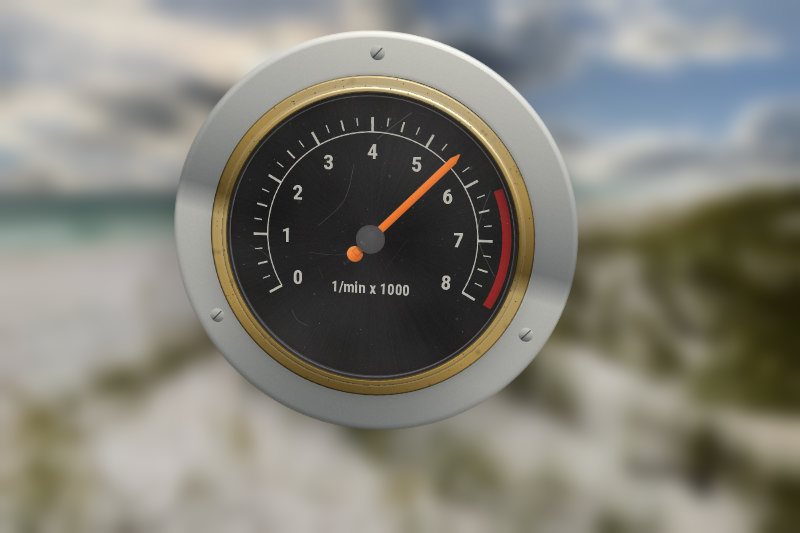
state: 5500 rpm
